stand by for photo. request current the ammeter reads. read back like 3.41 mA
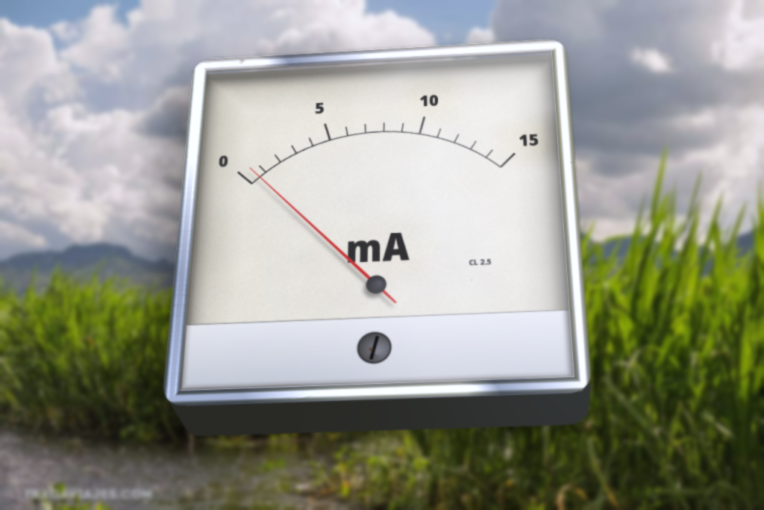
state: 0.5 mA
